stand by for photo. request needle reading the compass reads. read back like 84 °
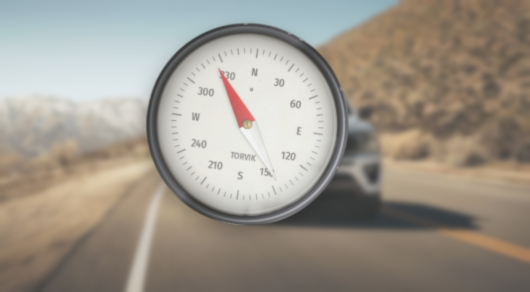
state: 325 °
